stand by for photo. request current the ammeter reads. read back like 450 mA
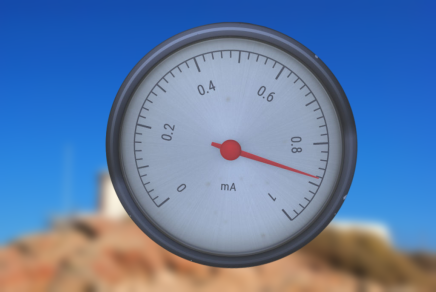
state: 0.88 mA
